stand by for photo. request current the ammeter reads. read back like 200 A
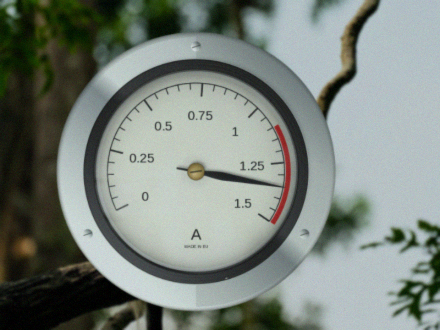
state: 1.35 A
